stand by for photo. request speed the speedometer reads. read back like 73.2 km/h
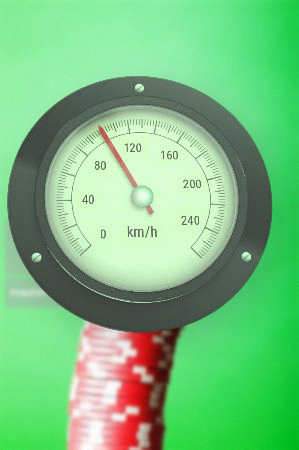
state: 100 km/h
